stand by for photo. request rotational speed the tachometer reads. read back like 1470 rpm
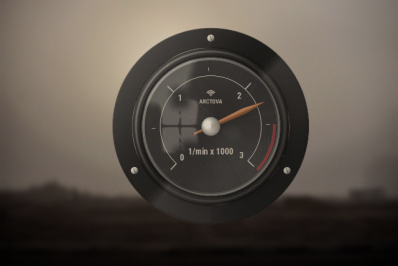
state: 2250 rpm
